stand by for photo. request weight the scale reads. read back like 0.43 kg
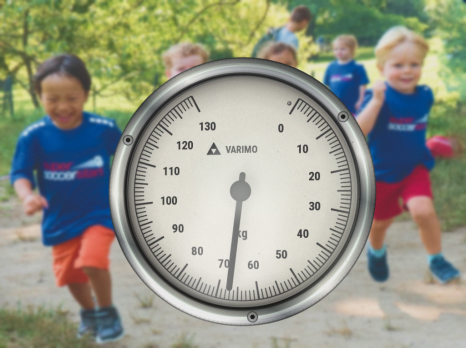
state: 67 kg
